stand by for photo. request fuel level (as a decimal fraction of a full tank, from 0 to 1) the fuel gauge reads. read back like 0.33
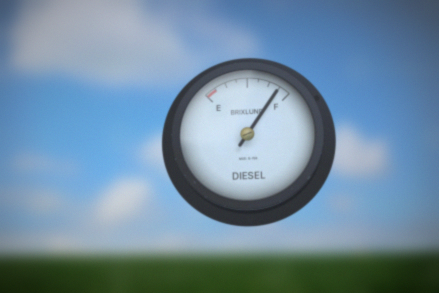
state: 0.875
